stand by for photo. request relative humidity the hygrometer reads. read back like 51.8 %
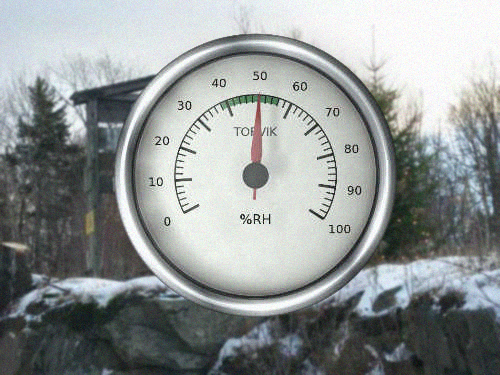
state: 50 %
